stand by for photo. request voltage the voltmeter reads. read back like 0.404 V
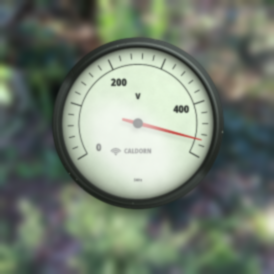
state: 470 V
